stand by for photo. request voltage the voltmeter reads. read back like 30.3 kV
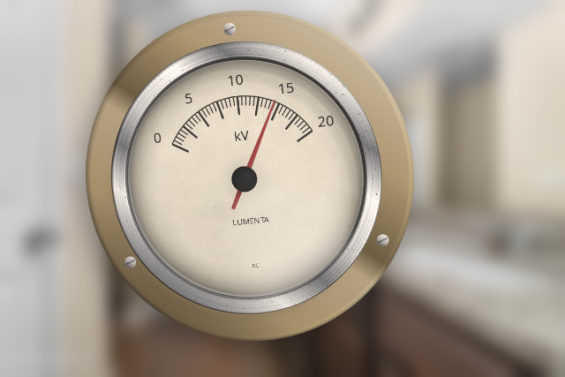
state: 14.5 kV
